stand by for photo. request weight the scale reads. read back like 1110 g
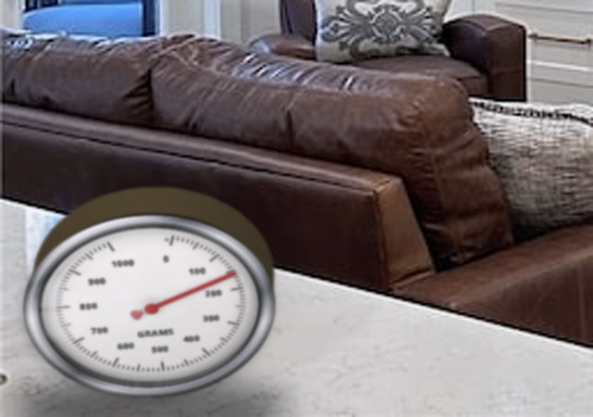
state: 150 g
